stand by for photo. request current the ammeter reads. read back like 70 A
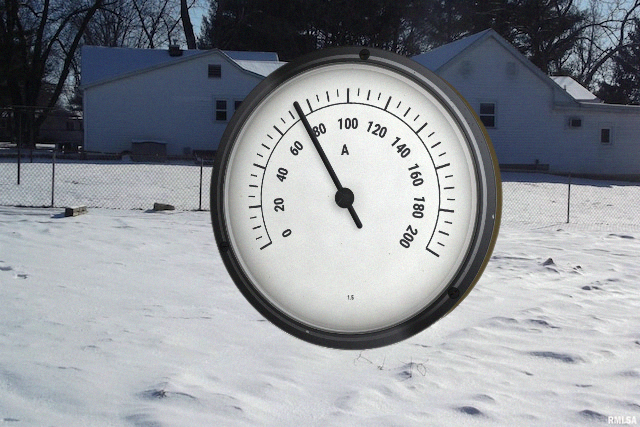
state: 75 A
